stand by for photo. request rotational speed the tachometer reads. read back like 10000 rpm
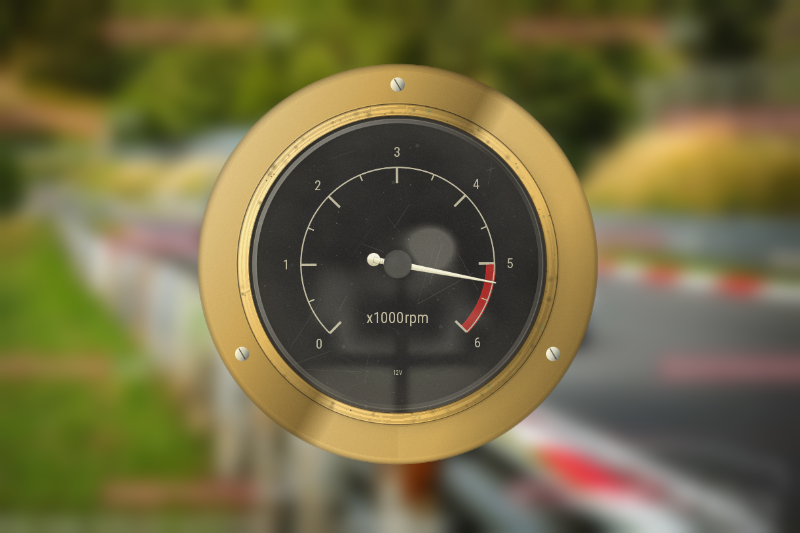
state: 5250 rpm
